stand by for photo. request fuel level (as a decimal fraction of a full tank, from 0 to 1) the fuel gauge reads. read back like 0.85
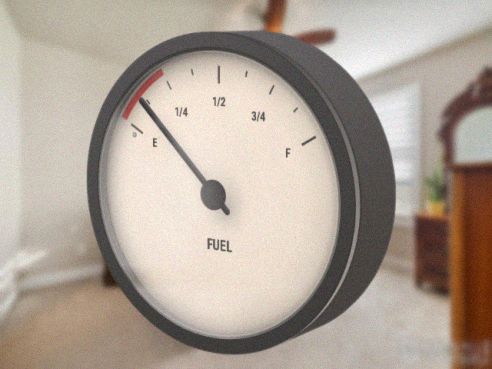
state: 0.125
